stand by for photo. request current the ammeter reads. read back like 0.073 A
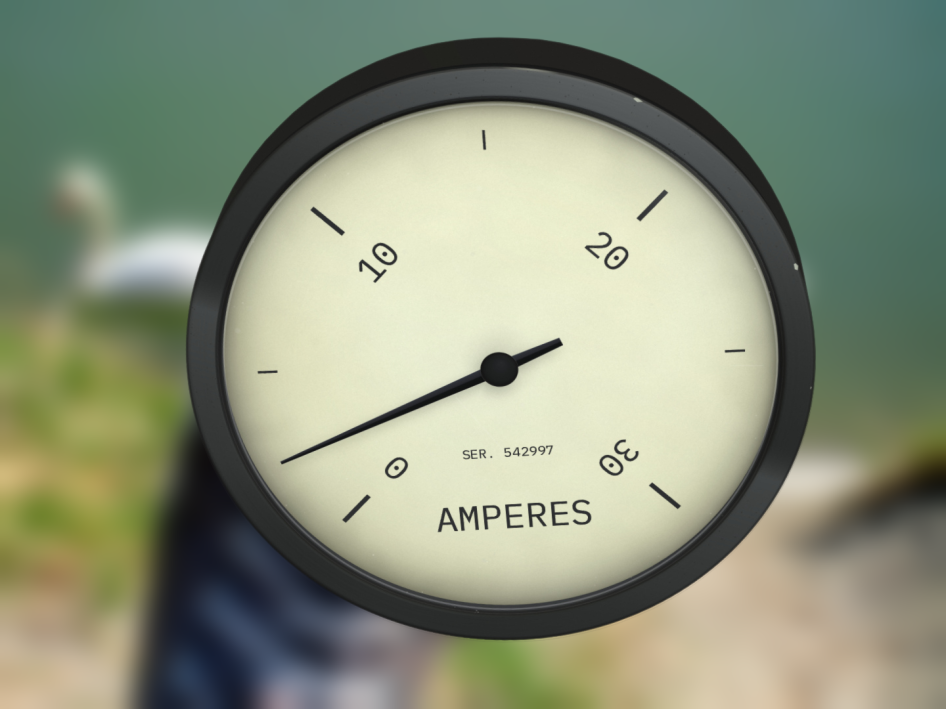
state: 2.5 A
